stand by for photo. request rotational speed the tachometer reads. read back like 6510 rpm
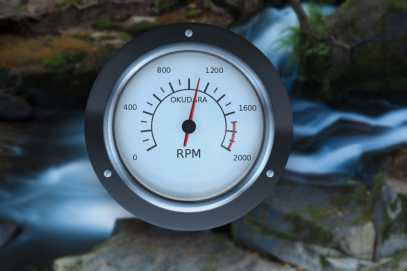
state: 1100 rpm
